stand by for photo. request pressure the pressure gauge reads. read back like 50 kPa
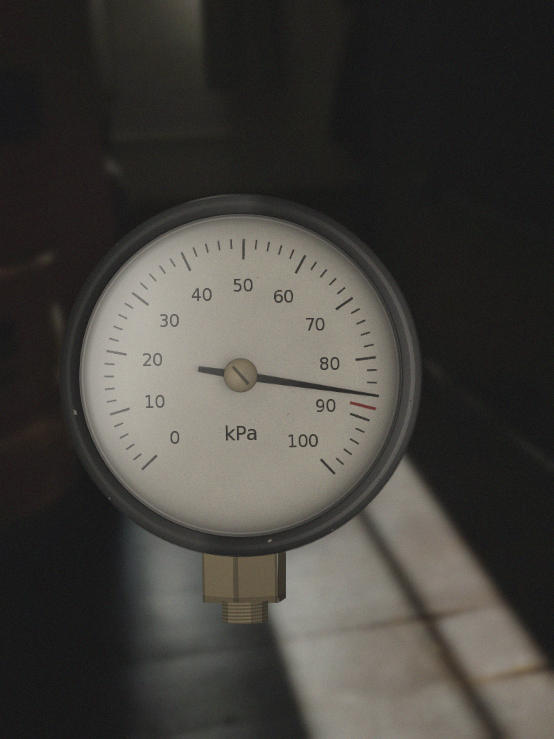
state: 86 kPa
